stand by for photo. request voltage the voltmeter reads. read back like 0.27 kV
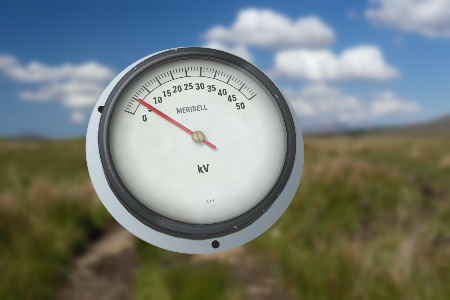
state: 5 kV
